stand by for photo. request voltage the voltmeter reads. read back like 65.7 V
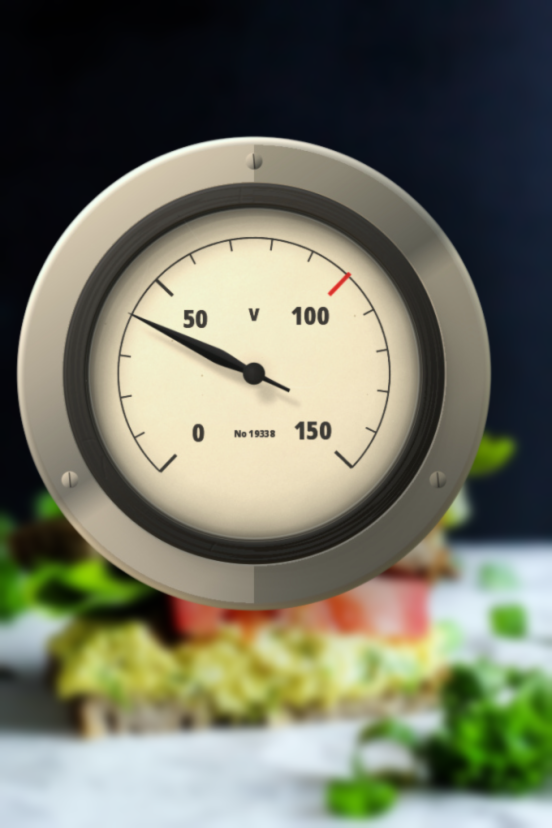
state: 40 V
